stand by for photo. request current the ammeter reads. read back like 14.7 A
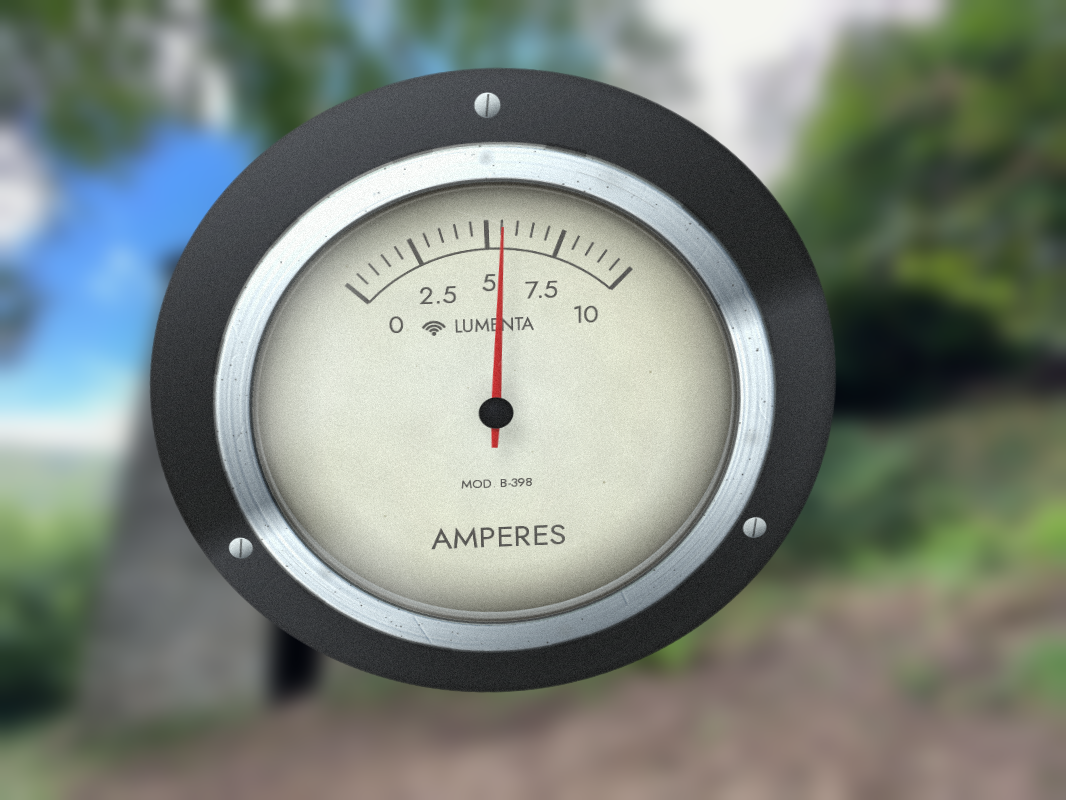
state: 5.5 A
